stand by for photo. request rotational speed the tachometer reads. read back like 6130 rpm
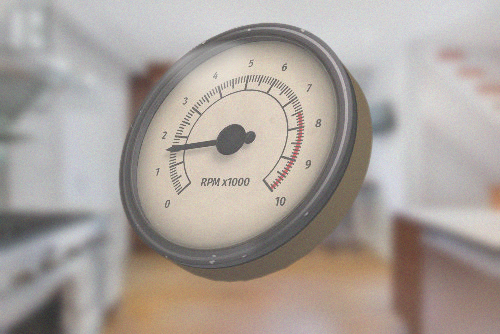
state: 1500 rpm
